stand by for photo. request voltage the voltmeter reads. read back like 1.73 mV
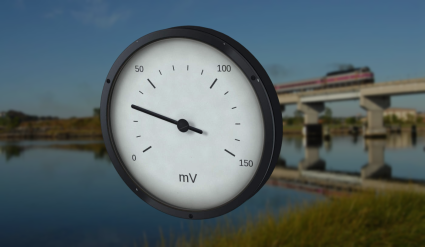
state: 30 mV
